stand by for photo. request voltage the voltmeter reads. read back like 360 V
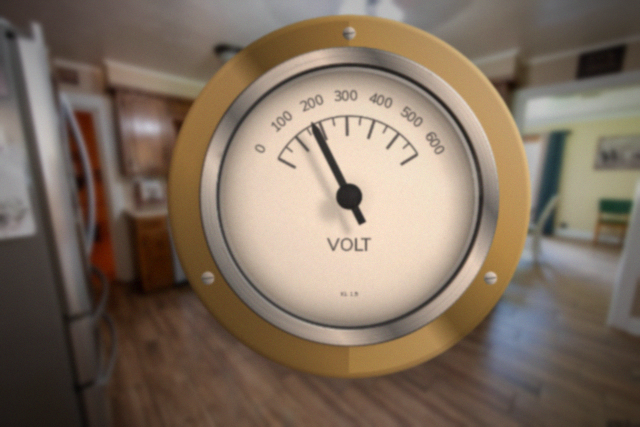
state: 175 V
